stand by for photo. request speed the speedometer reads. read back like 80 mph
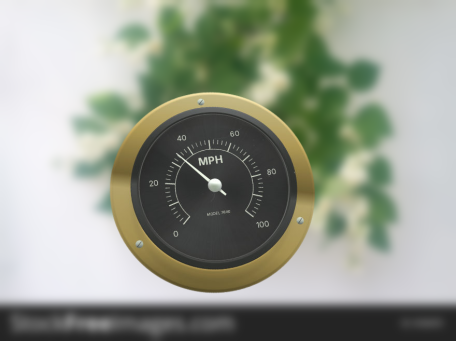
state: 34 mph
